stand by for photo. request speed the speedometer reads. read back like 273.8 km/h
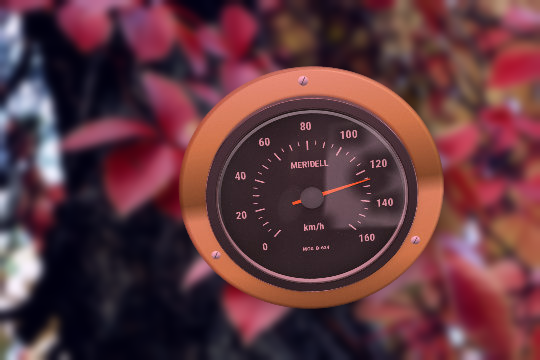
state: 125 km/h
